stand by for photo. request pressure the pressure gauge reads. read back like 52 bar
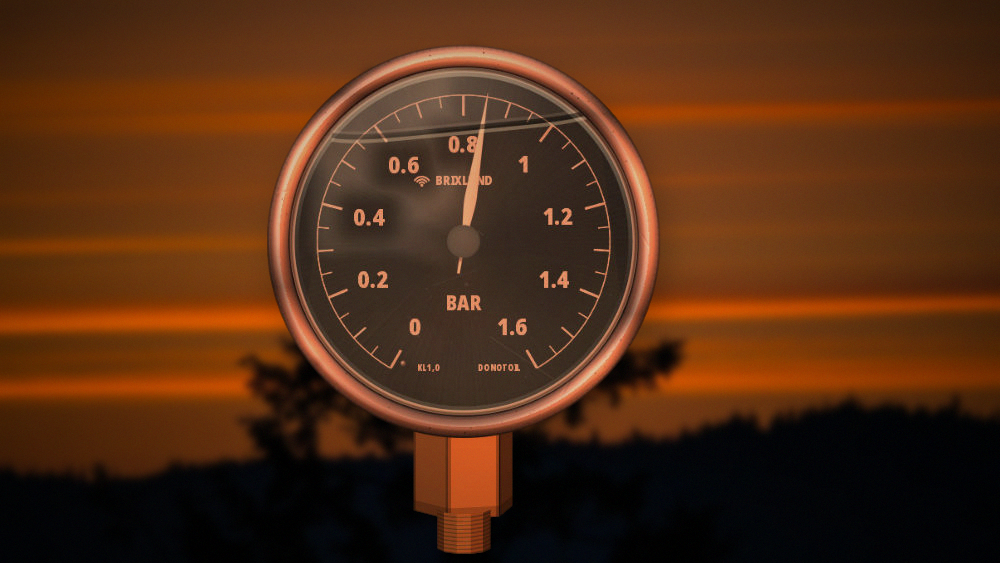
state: 0.85 bar
